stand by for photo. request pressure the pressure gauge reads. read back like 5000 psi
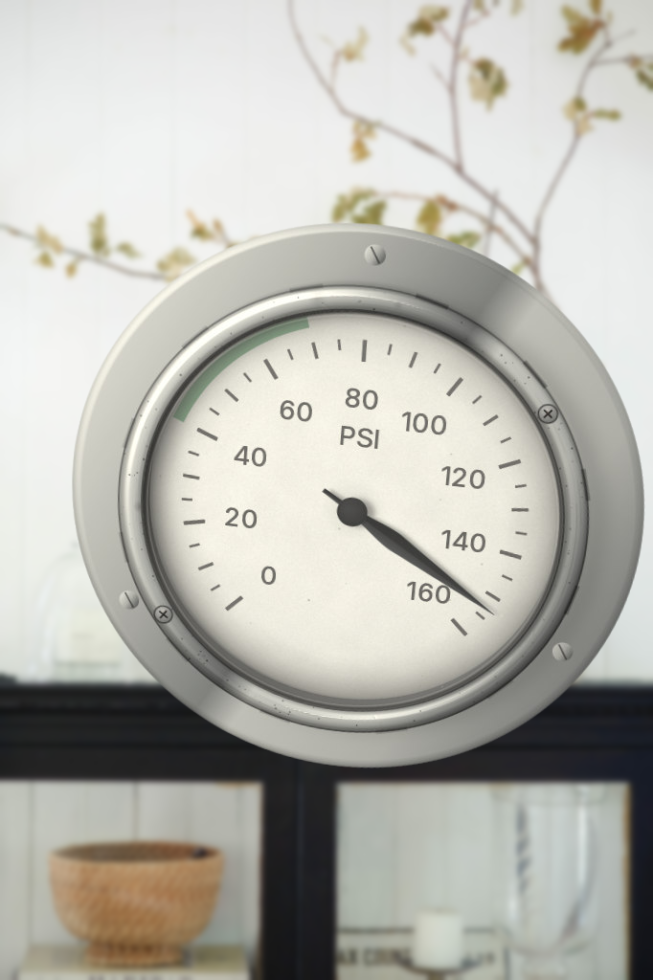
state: 152.5 psi
